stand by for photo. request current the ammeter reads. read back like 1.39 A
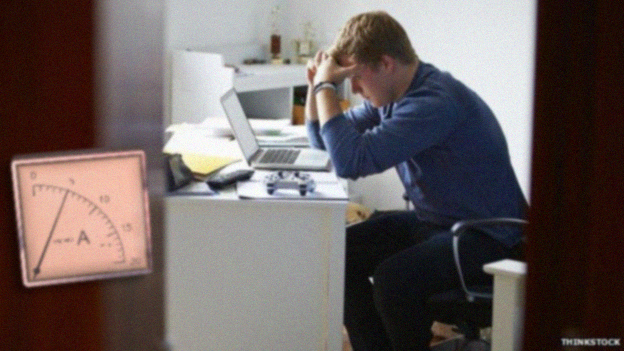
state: 5 A
